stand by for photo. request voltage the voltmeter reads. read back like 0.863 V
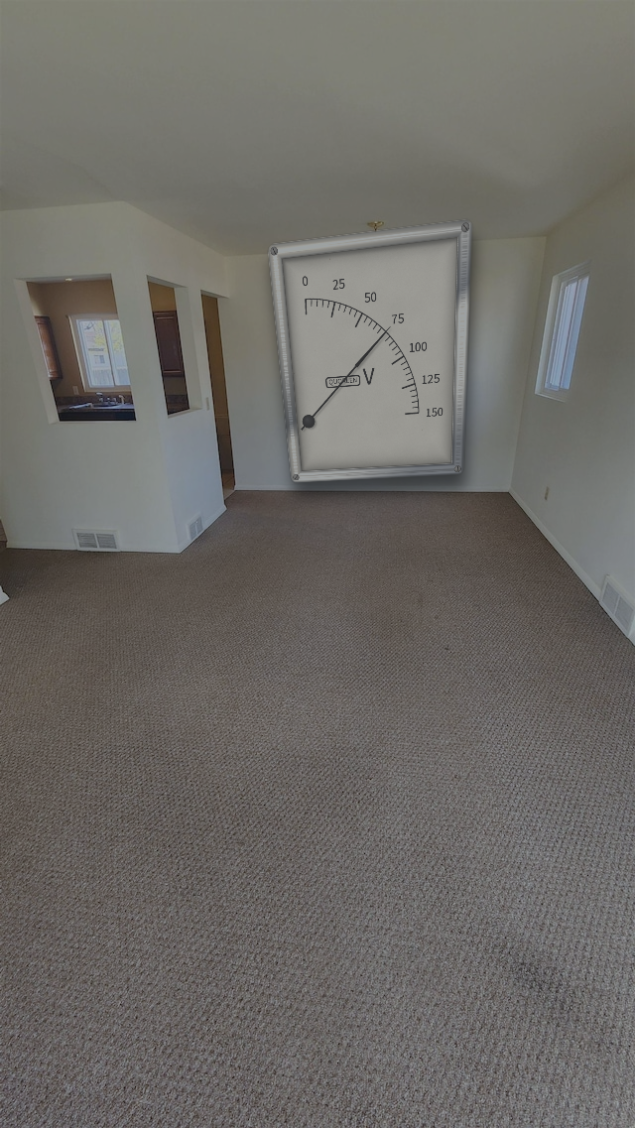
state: 75 V
